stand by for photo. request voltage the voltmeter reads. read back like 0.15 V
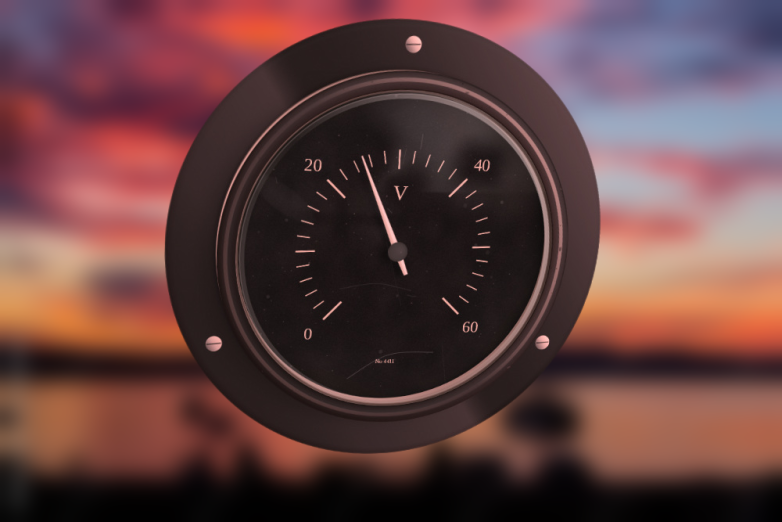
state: 25 V
